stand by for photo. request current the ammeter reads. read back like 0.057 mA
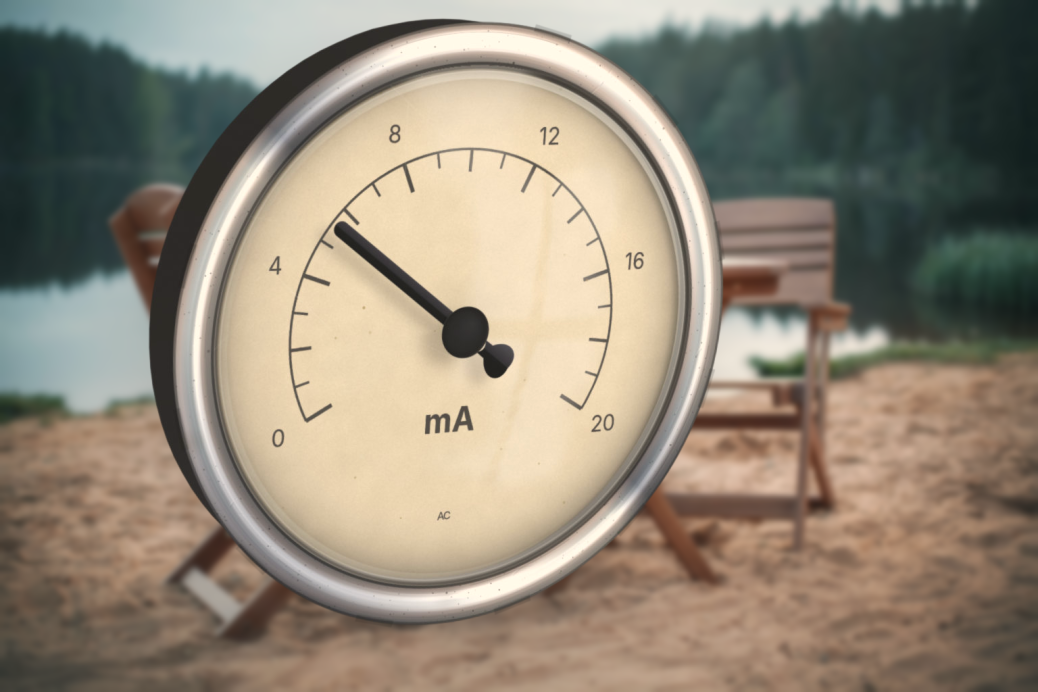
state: 5.5 mA
